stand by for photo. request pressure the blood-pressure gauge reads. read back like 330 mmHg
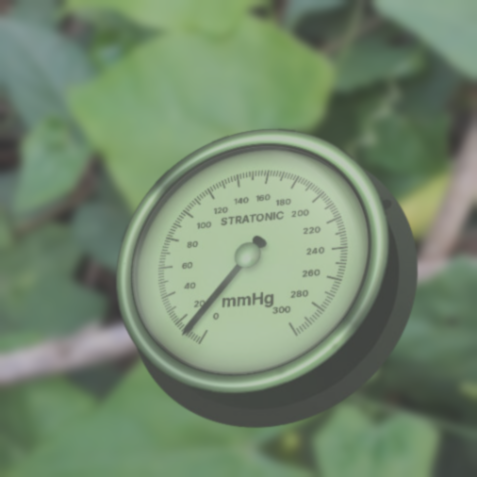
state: 10 mmHg
